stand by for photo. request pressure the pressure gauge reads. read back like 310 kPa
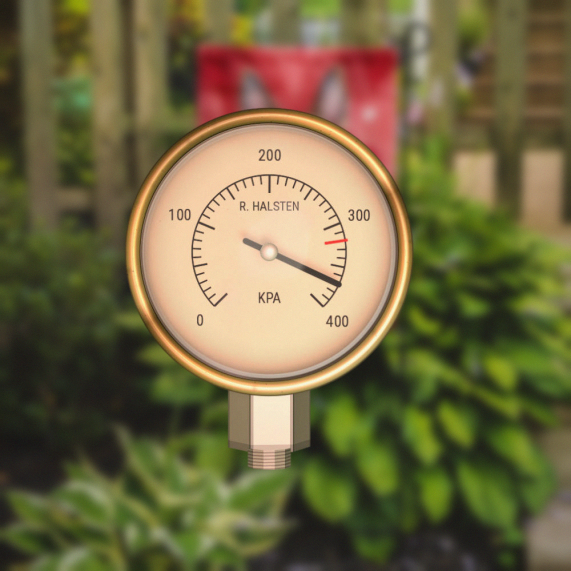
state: 370 kPa
